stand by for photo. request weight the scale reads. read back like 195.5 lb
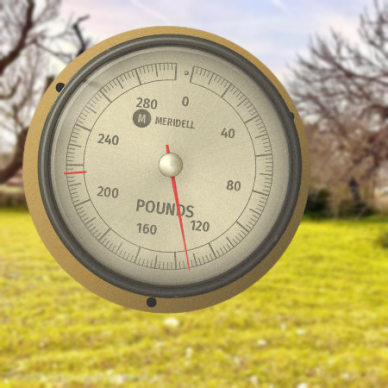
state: 134 lb
